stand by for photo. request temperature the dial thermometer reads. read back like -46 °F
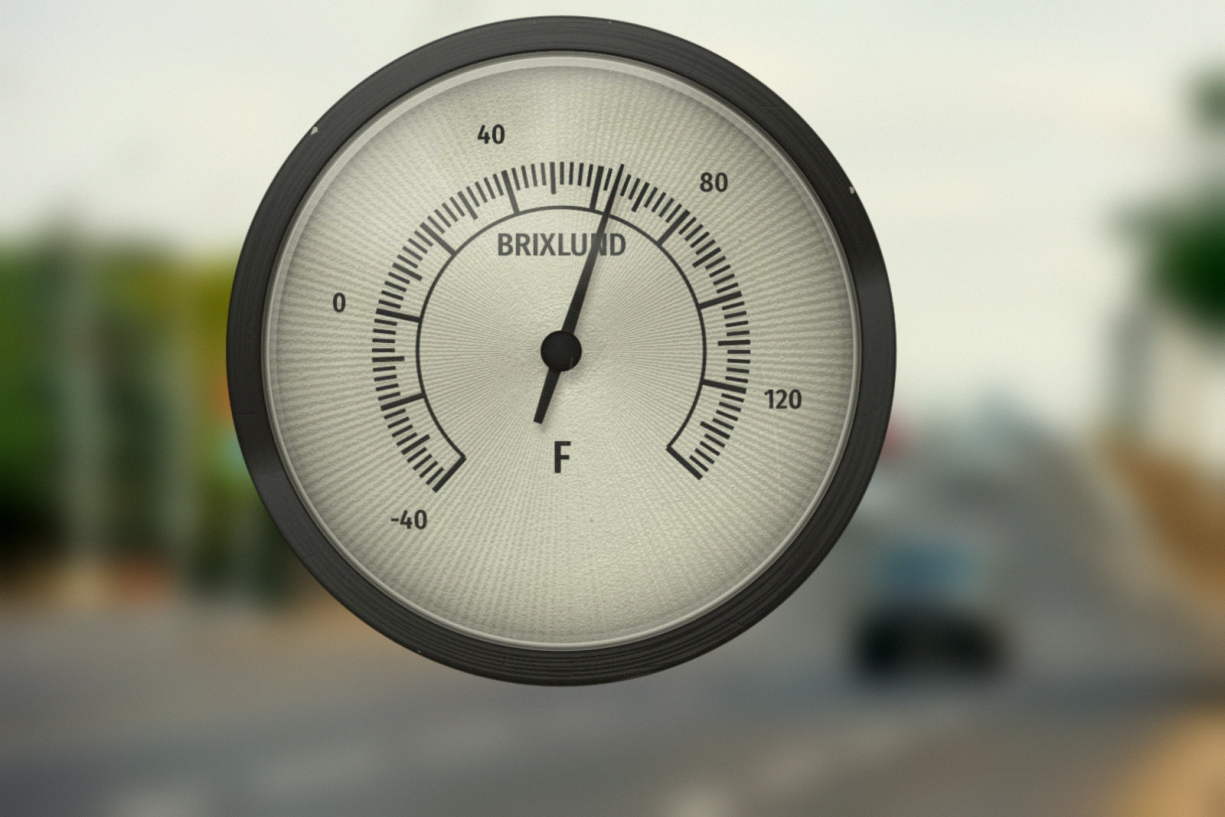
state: 64 °F
